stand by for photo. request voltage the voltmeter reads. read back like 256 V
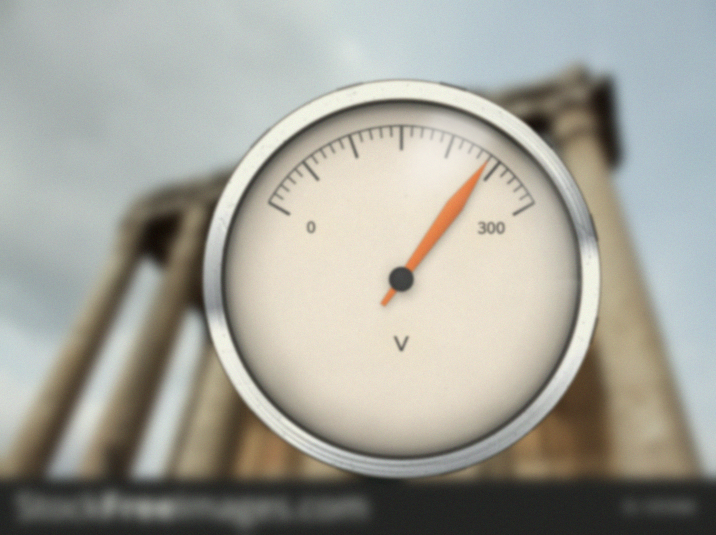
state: 240 V
